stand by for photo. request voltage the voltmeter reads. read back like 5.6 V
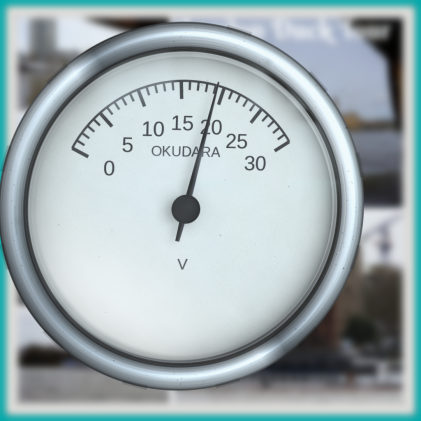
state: 19 V
